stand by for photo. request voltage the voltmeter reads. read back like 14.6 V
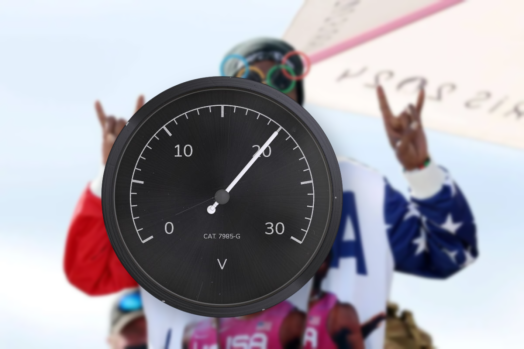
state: 20 V
